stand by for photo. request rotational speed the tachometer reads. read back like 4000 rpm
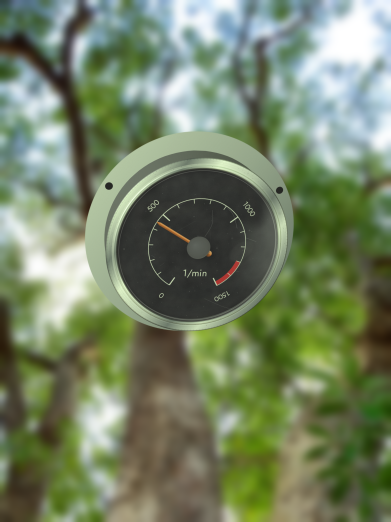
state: 450 rpm
